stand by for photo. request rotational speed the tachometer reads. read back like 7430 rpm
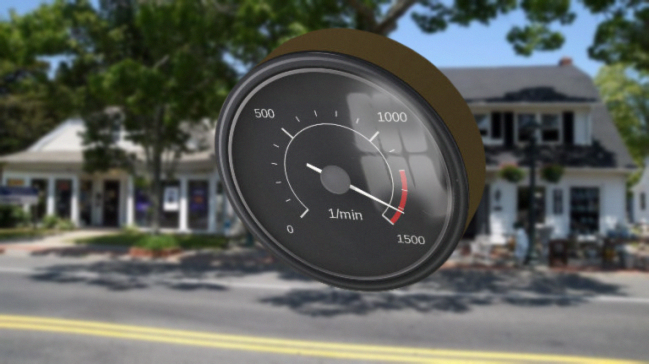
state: 1400 rpm
